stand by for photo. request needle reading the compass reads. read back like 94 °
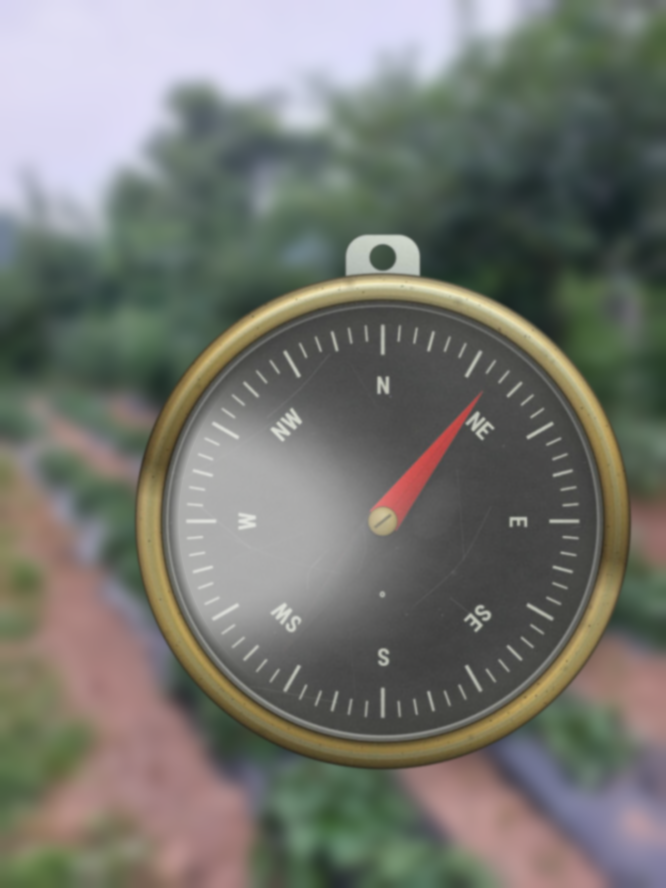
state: 37.5 °
